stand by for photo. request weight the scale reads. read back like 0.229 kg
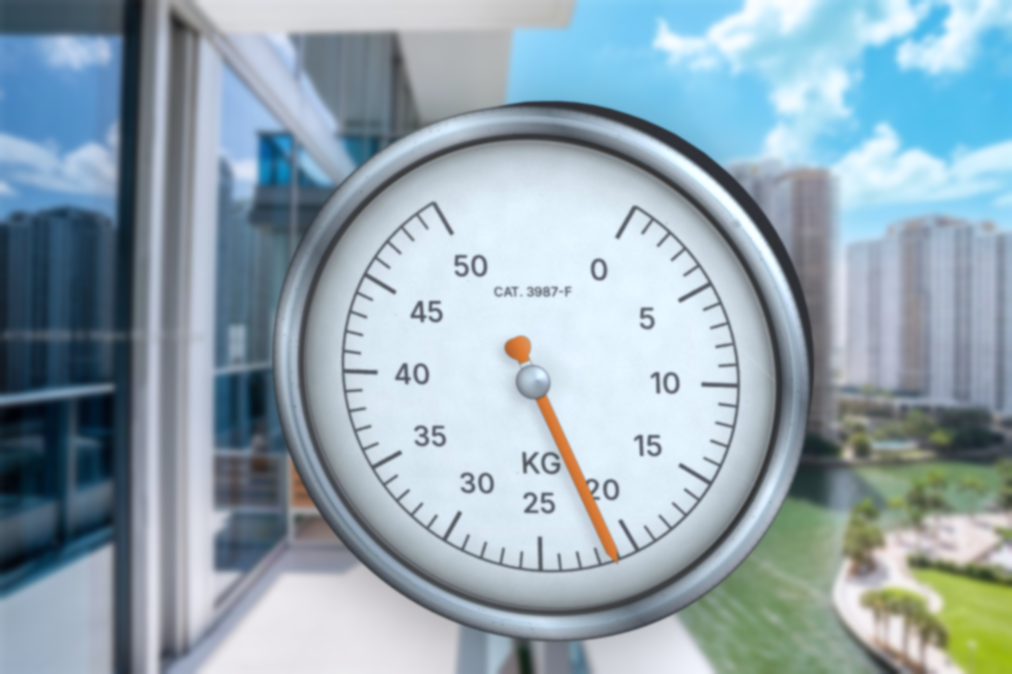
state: 21 kg
